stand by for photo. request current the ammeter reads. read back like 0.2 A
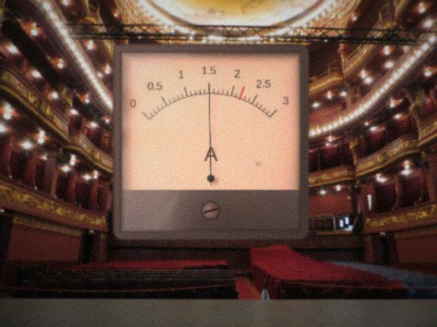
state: 1.5 A
